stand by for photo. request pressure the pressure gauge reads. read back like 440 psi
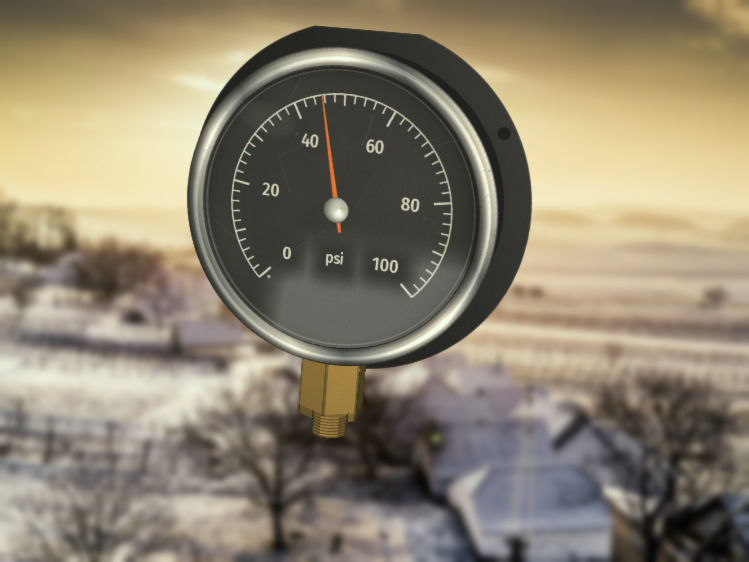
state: 46 psi
